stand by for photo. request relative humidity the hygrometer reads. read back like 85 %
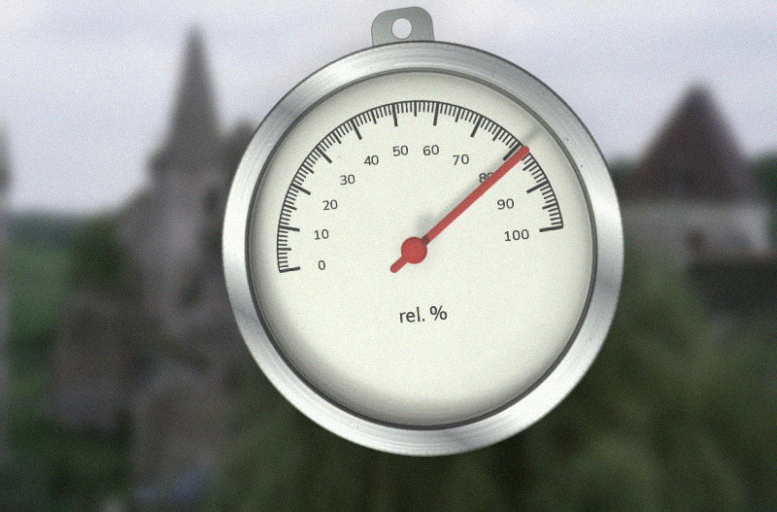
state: 82 %
